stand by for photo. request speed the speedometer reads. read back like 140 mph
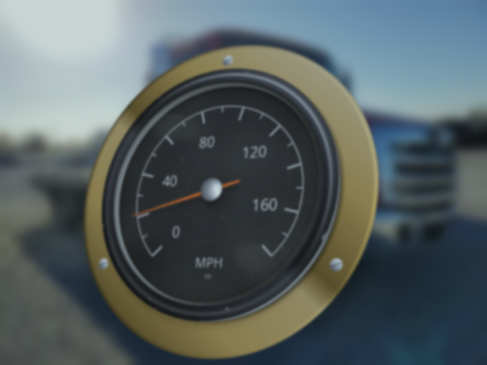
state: 20 mph
